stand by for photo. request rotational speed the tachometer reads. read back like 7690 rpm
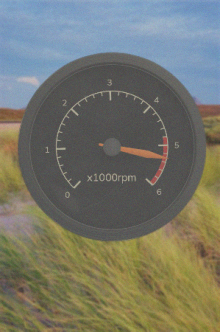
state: 5300 rpm
